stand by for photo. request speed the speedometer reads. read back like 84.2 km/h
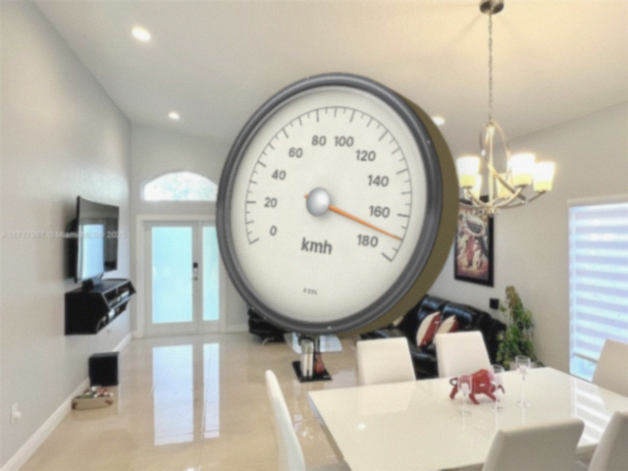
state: 170 km/h
